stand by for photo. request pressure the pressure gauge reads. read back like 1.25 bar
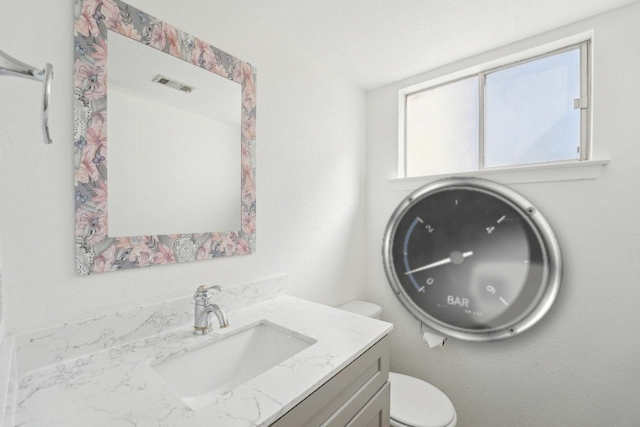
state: 0.5 bar
